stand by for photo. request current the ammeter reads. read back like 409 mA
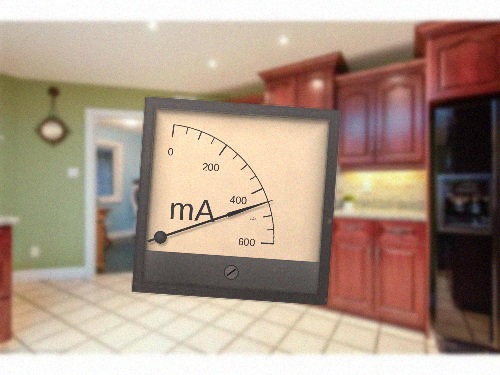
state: 450 mA
